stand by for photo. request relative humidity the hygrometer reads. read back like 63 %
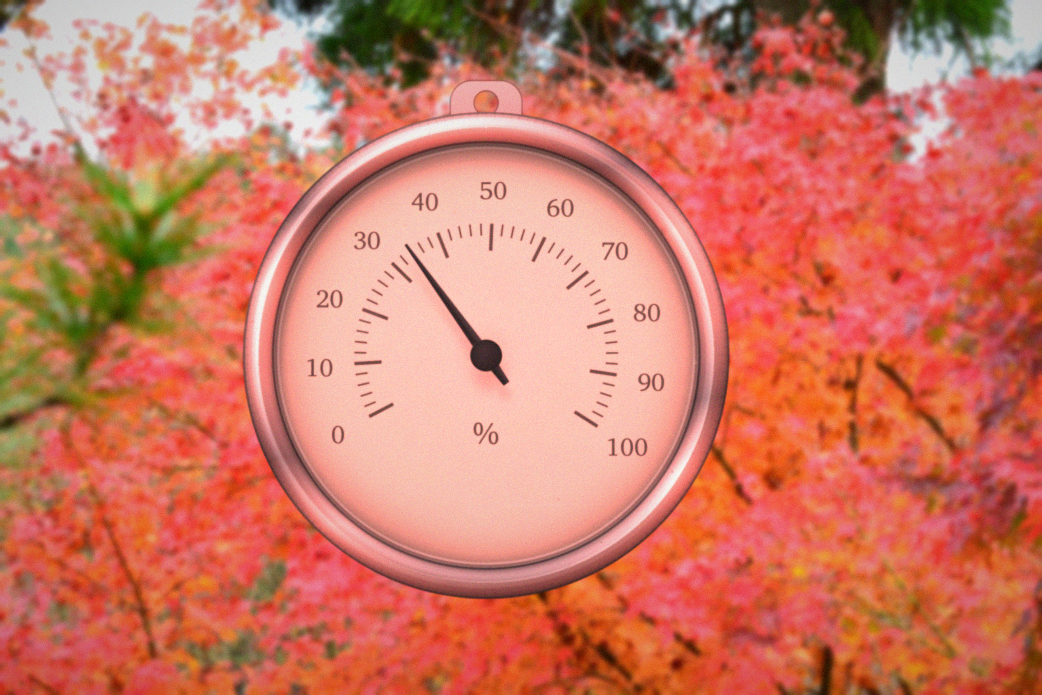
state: 34 %
